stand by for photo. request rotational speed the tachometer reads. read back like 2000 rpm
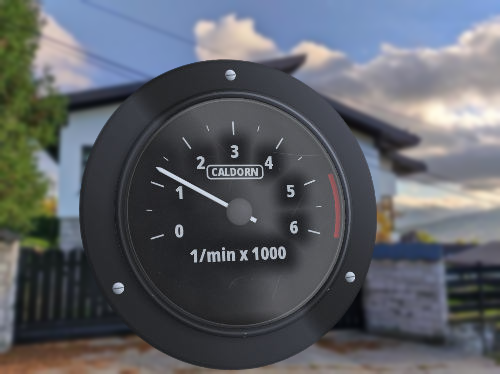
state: 1250 rpm
